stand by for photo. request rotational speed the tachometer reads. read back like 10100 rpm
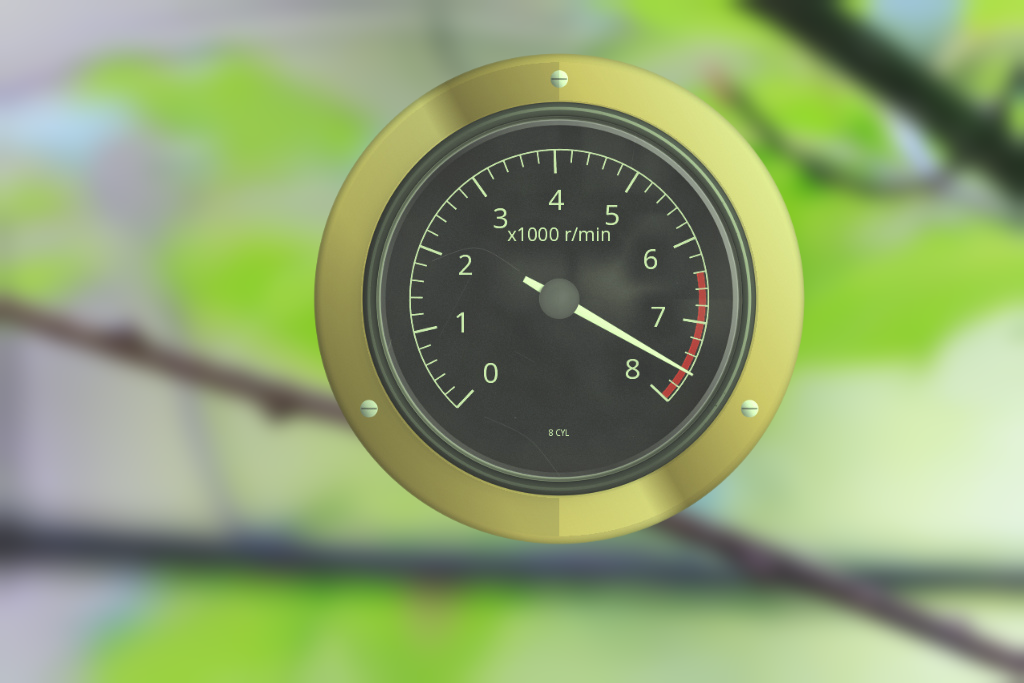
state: 7600 rpm
